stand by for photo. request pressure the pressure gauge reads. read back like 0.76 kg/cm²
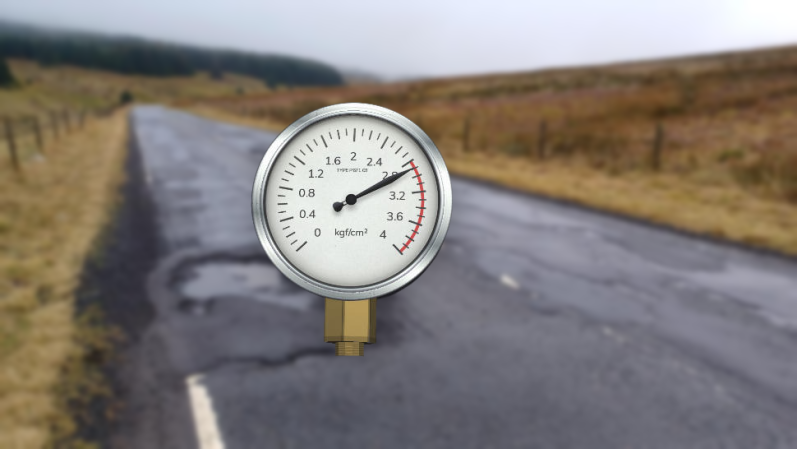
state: 2.9 kg/cm²
